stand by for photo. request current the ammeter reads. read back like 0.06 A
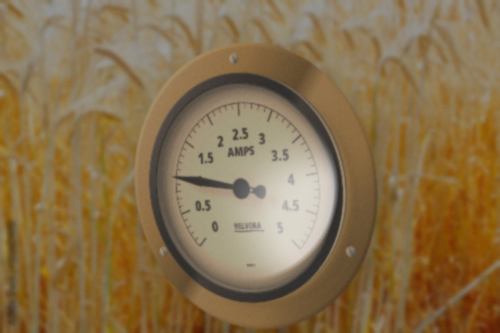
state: 1 A
